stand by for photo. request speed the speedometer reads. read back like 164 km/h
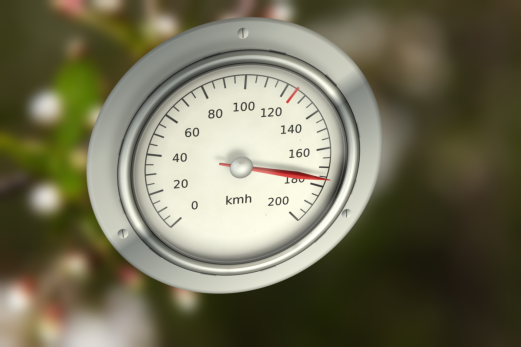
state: 175 km/h
